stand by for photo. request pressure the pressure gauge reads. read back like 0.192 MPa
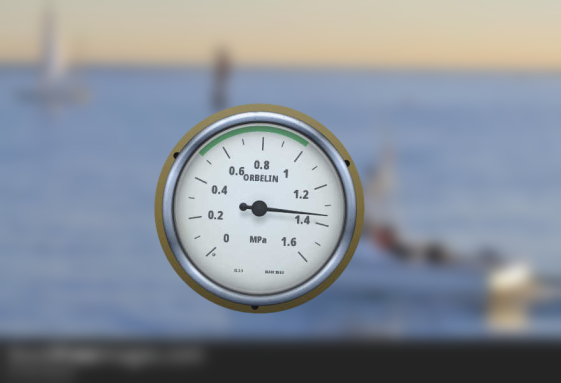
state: 1.35 MPa
